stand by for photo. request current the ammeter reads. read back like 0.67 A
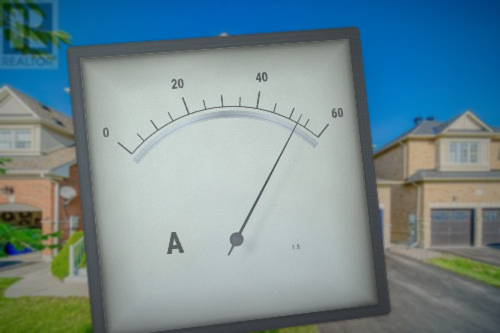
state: 52.5 A
